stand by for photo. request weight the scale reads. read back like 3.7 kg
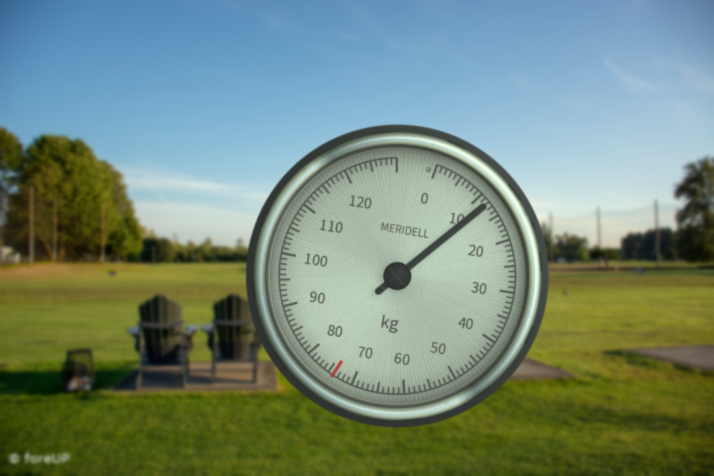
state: 12 kg
